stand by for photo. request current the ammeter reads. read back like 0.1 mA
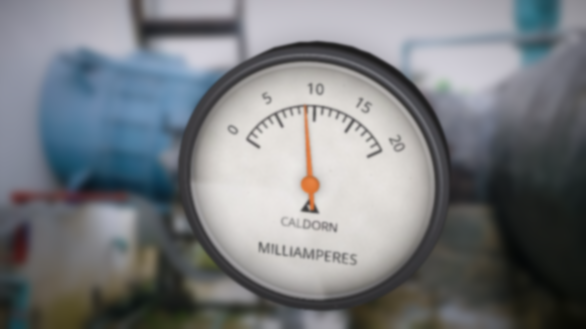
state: 9 mA
